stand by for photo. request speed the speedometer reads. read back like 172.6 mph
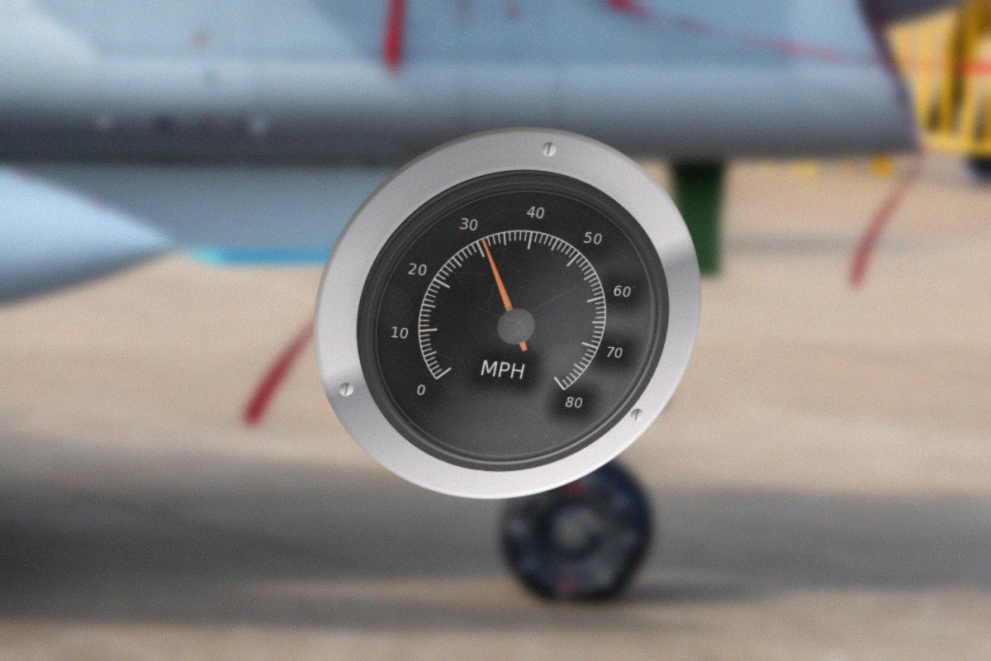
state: 31 mph
